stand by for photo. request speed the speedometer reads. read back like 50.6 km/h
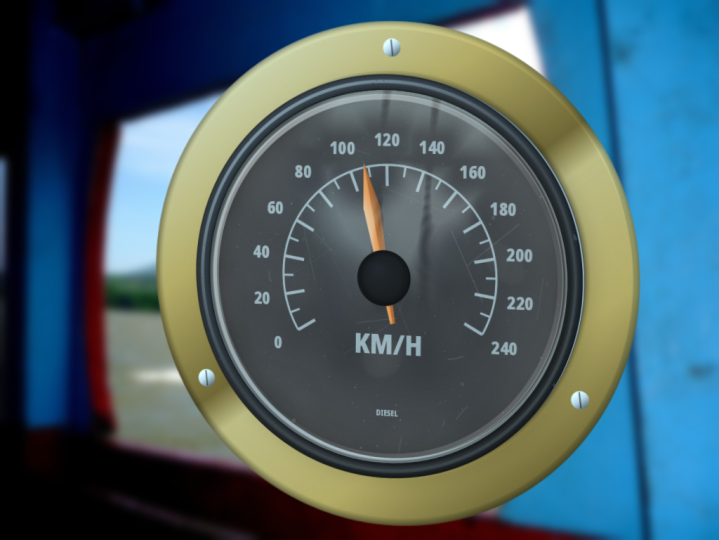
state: 110 km/h
